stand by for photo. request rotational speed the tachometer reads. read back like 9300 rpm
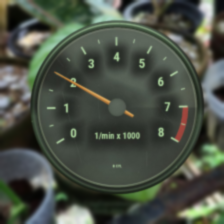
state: 2000 rpm
